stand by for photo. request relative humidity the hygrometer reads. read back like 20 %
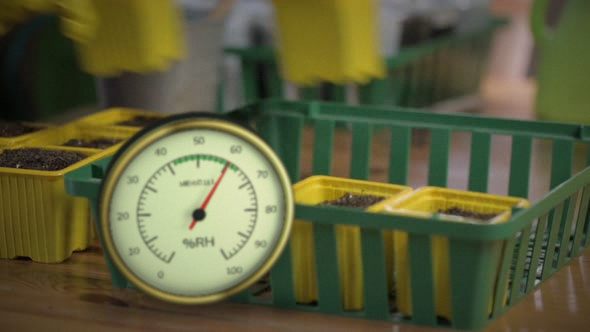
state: 60 %
